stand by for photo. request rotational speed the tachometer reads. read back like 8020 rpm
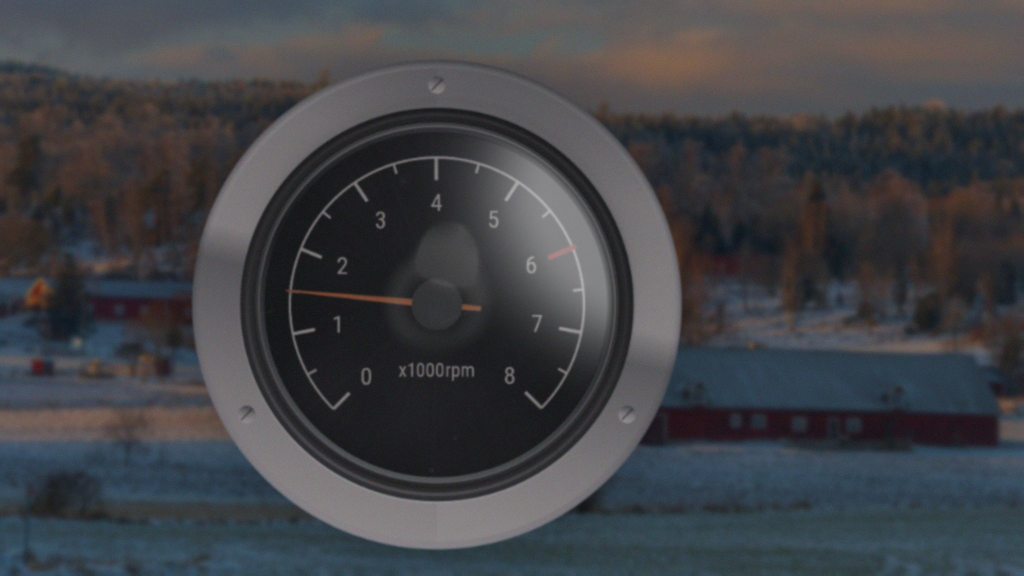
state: 1500 rpm
